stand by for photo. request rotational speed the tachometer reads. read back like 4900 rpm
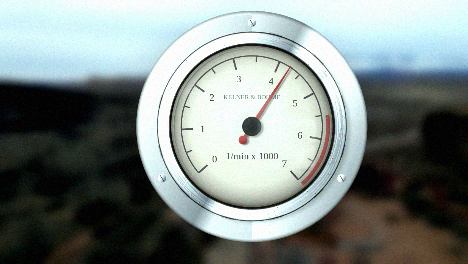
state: 4250 rpm
